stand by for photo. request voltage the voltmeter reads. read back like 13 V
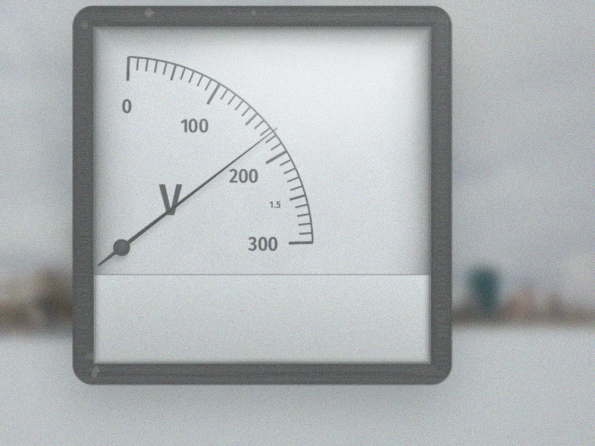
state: 175 V
